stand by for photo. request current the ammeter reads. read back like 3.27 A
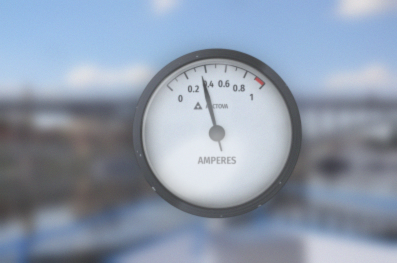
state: 0.35 A
